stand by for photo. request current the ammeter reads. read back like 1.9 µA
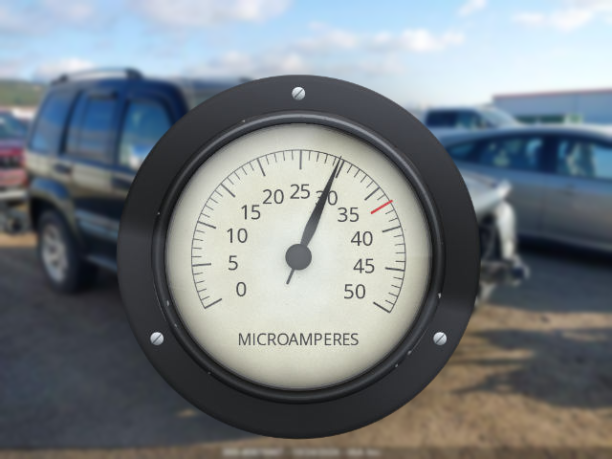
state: 29.5 µA
